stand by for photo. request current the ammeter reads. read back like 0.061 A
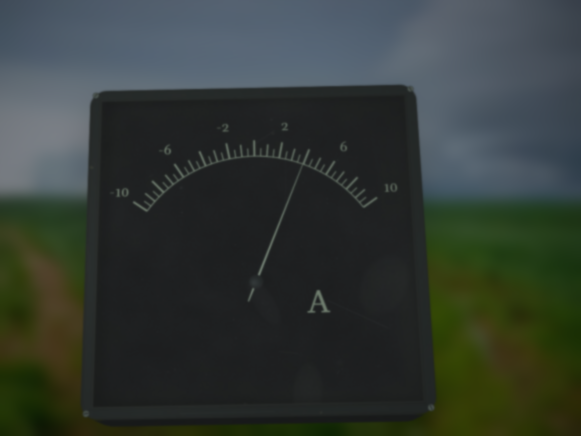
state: 4 A
